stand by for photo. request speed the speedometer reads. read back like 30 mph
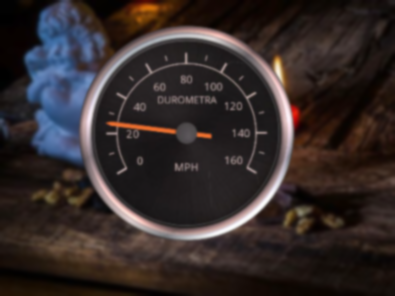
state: 25 mph
